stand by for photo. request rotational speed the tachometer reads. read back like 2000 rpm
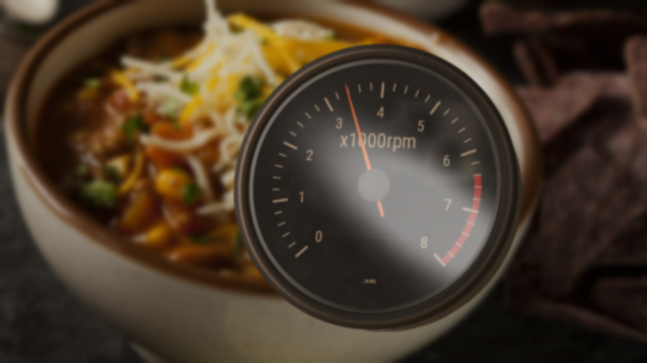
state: 3400 rpm
